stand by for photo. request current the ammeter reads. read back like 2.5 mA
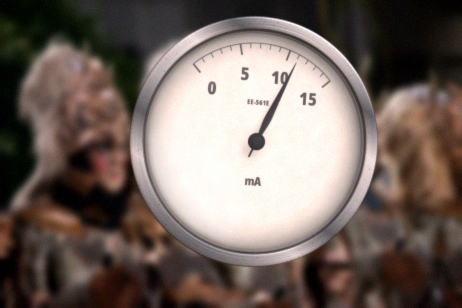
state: 11 mA
